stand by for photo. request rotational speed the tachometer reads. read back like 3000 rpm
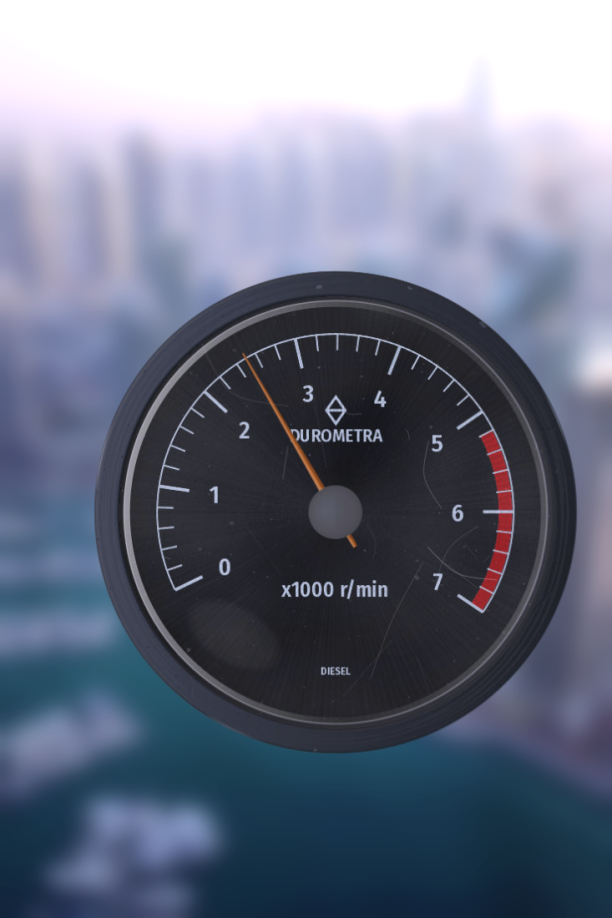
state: 2500 rpm
